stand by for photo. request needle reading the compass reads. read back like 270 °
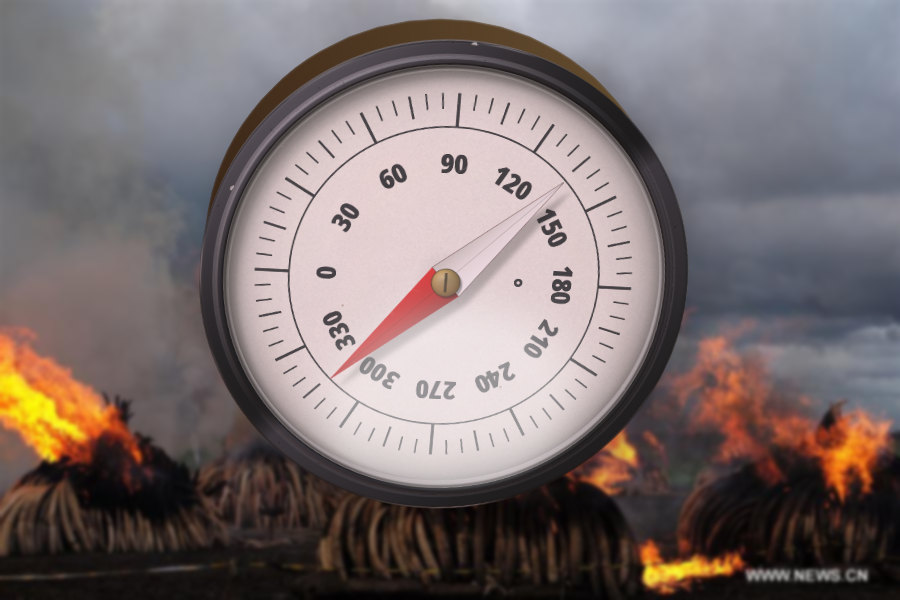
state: 315 °
